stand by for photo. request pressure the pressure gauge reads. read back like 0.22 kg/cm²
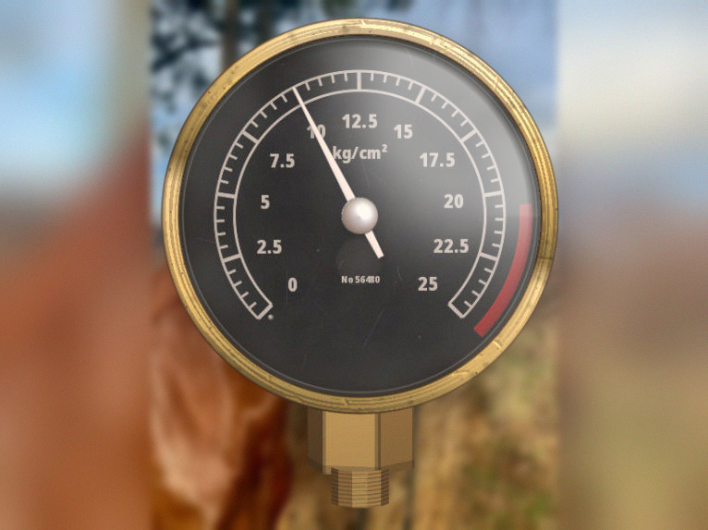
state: 10 kg/cm²
